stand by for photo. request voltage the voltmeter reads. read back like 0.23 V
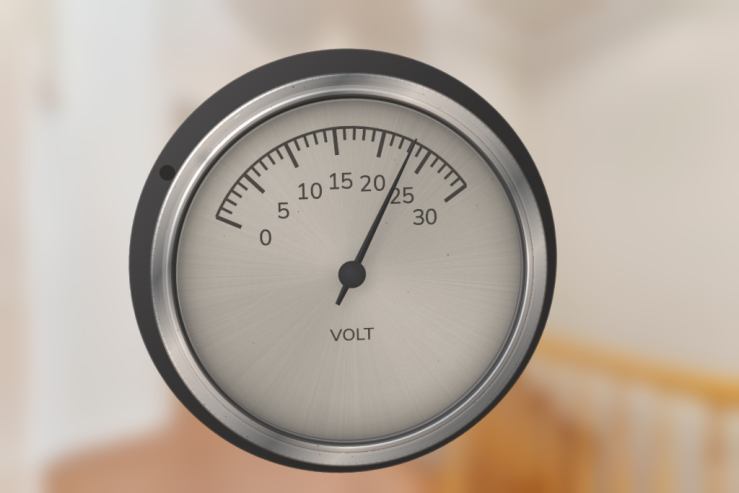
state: 23 V
